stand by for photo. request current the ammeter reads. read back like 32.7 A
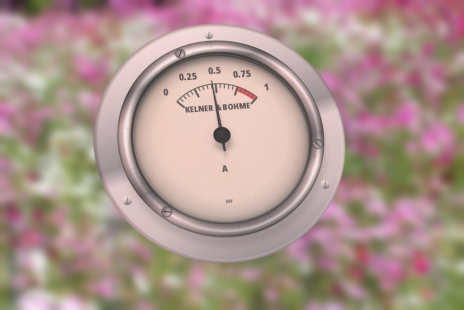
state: 0.45 A
